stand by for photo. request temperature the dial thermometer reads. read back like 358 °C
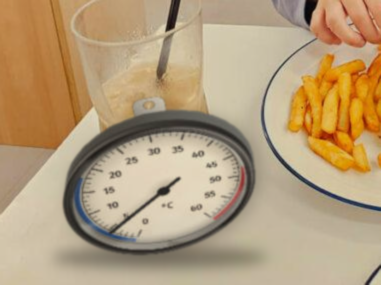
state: 5 °C
